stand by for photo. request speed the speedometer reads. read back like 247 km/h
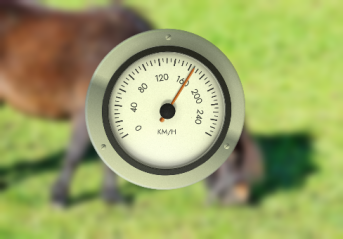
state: 165 km/h
